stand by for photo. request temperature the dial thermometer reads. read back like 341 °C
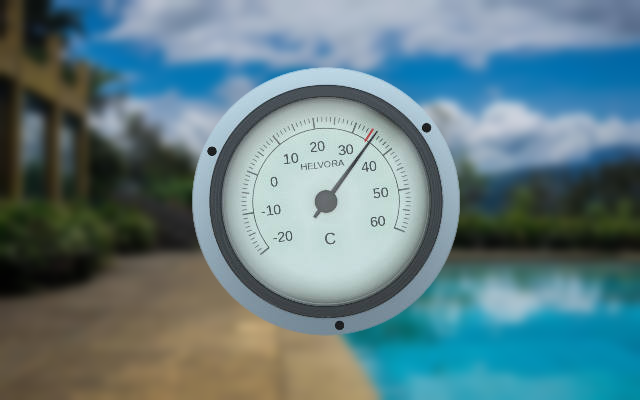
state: 35 °C
